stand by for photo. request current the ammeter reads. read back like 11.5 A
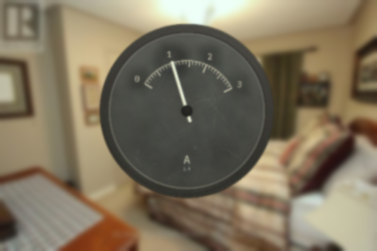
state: 1 A
